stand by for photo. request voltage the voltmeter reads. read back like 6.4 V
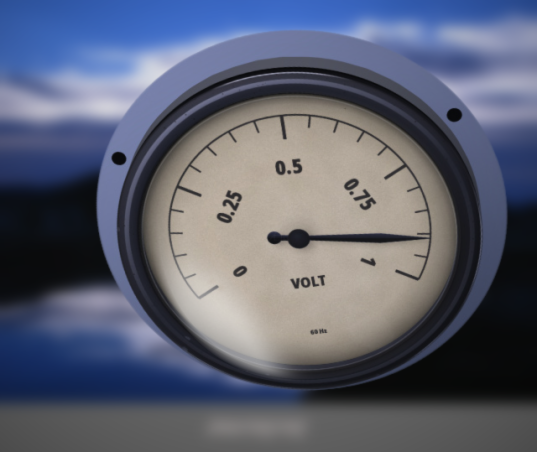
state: 0.9 V
